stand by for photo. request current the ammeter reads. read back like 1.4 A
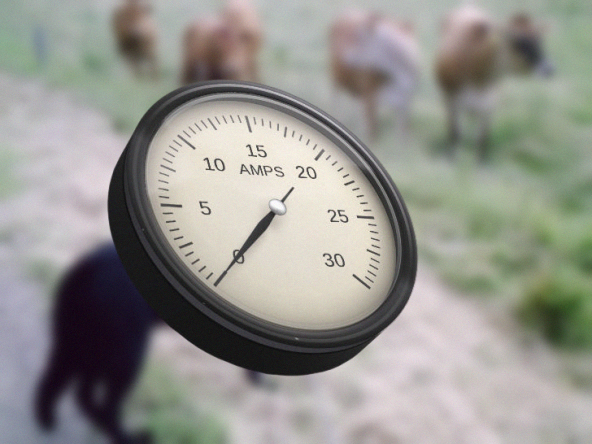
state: 0 A
